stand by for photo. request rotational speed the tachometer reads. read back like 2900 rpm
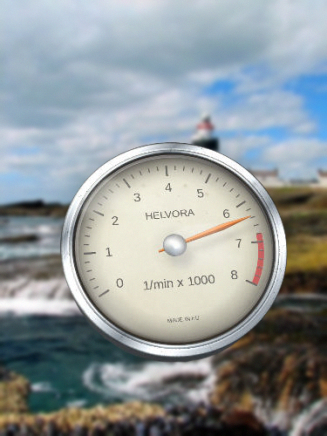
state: 6400 rpm
